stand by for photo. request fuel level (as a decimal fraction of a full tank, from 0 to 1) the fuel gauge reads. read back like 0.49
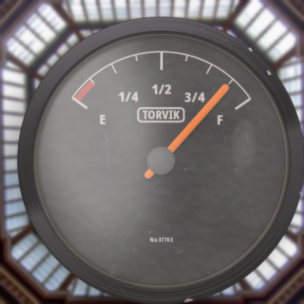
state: 0.875
